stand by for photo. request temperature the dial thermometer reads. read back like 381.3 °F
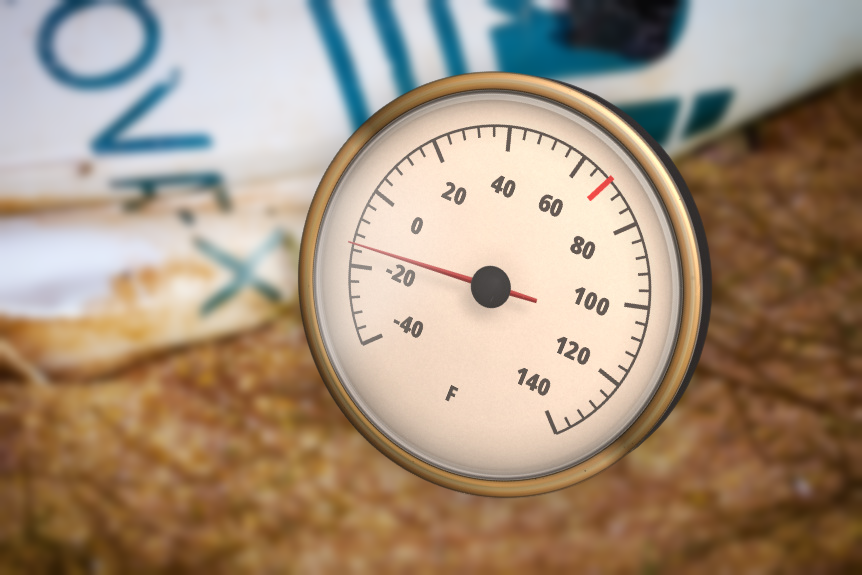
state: -14 °F
